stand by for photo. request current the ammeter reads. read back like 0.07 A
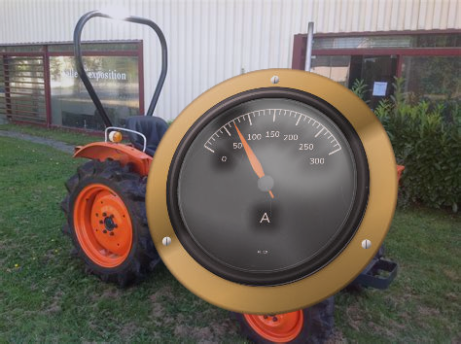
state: 70 A
